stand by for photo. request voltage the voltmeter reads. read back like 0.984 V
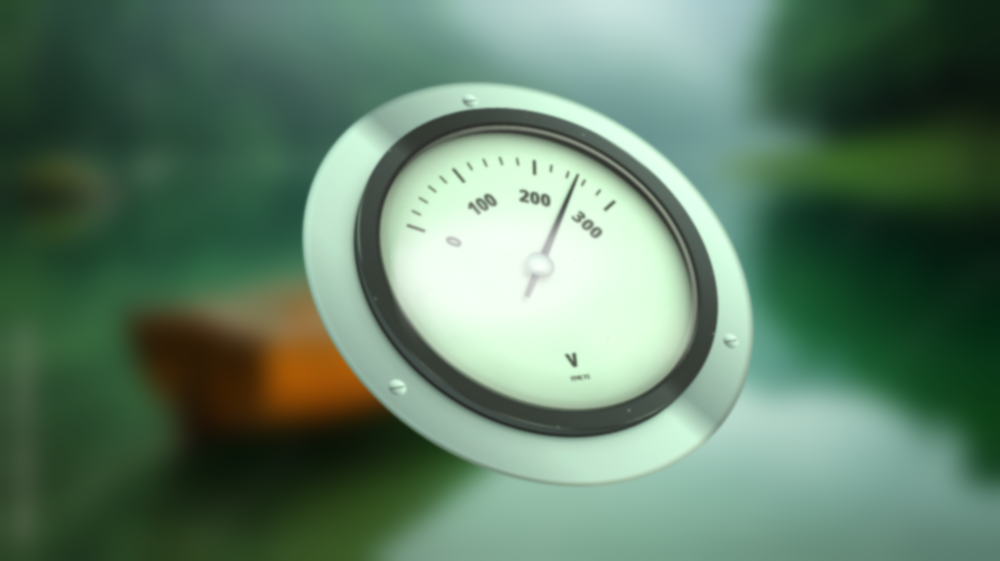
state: 250 V
